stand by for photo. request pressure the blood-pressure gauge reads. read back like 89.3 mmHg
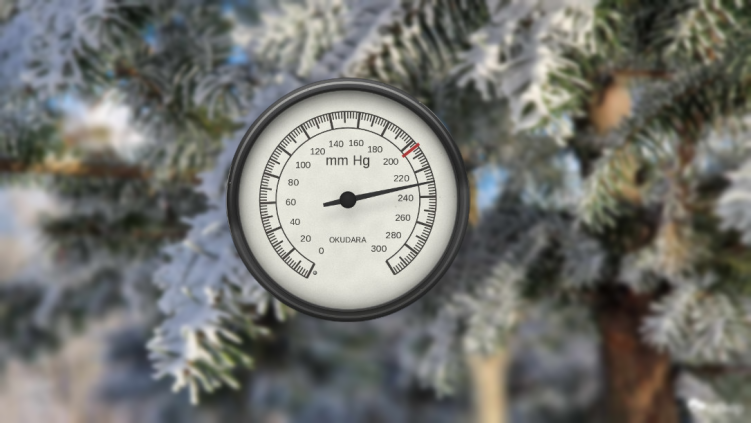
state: 230 mmHg
